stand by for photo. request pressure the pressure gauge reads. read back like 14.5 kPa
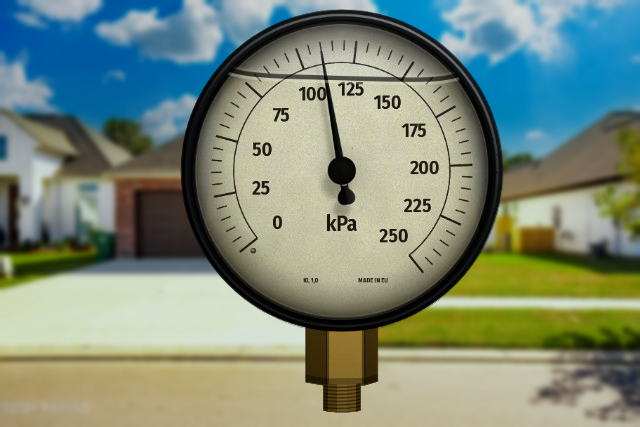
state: 110 kPa
